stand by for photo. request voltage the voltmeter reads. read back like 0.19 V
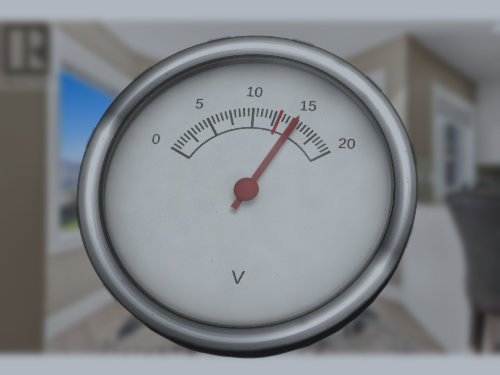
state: 15 V
